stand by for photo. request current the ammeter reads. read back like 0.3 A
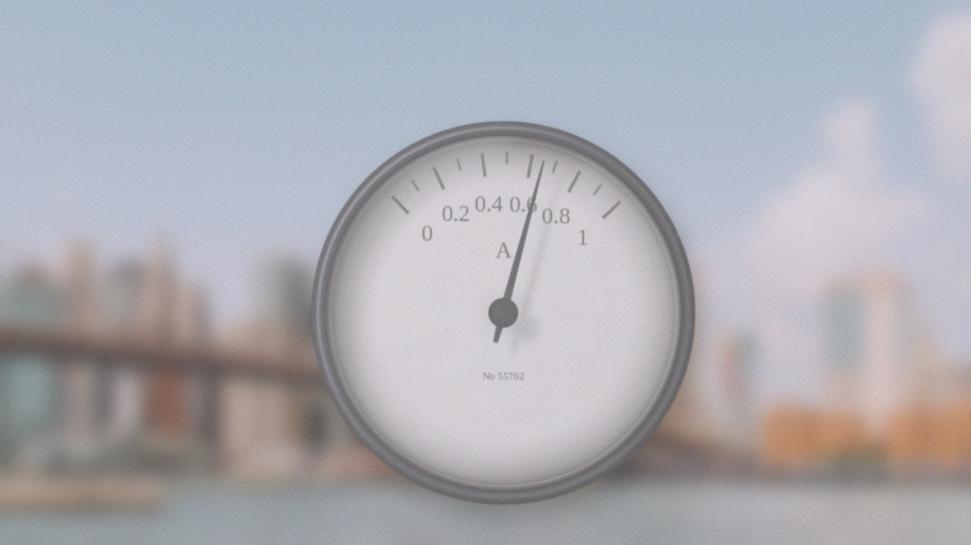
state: 0.65 A
